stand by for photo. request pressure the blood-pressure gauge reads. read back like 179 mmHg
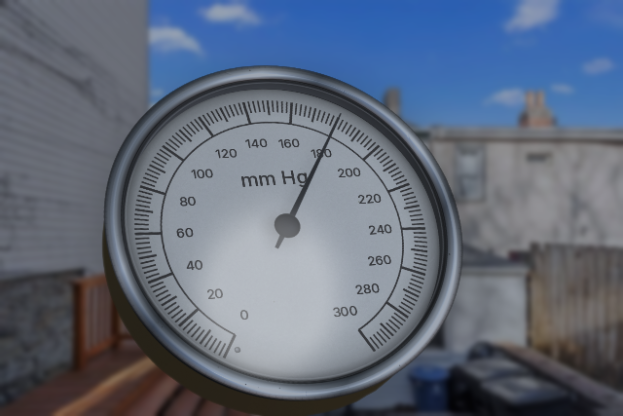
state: 180 mmHg
